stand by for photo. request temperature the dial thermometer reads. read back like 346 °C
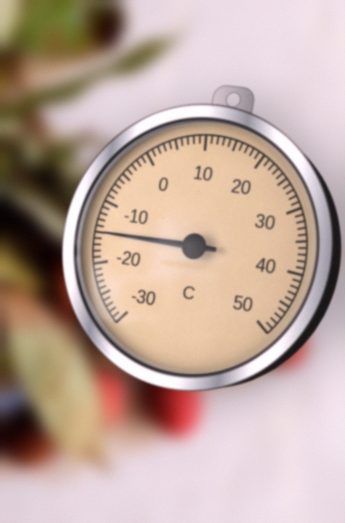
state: -15 °C
